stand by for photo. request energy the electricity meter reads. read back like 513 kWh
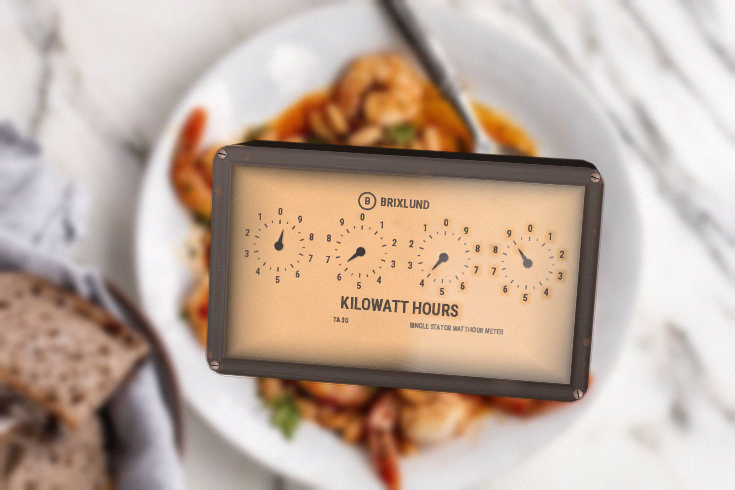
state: 9639 kWh
